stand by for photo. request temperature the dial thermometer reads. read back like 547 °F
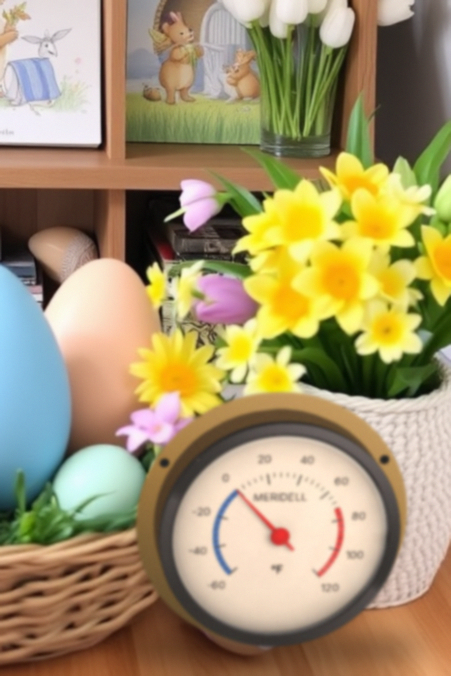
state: 0 °F
